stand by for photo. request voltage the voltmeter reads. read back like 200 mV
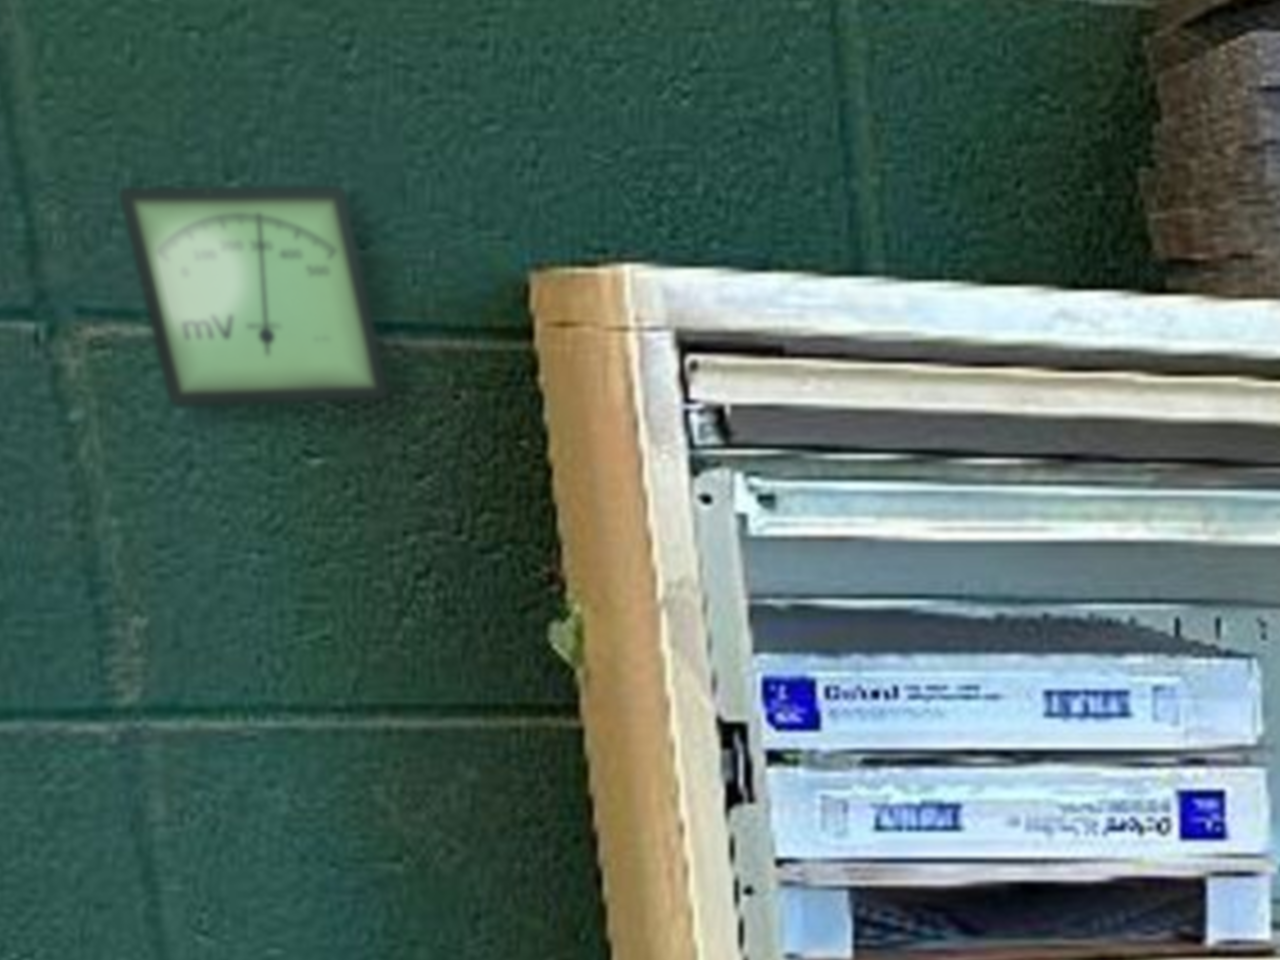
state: 300 mV
